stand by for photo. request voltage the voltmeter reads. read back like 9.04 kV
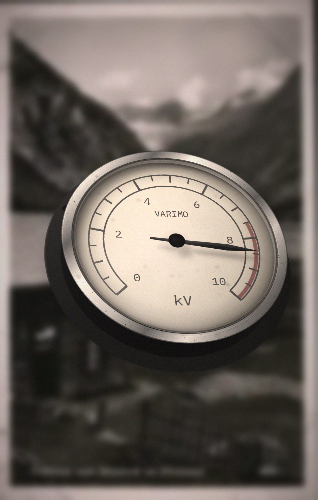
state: 8.5 kV
